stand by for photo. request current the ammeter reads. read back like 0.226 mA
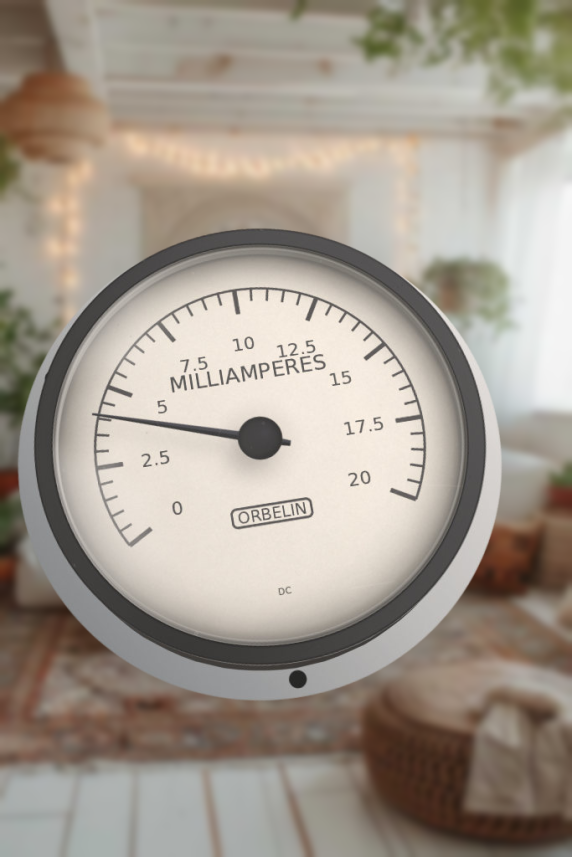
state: 4 mA
